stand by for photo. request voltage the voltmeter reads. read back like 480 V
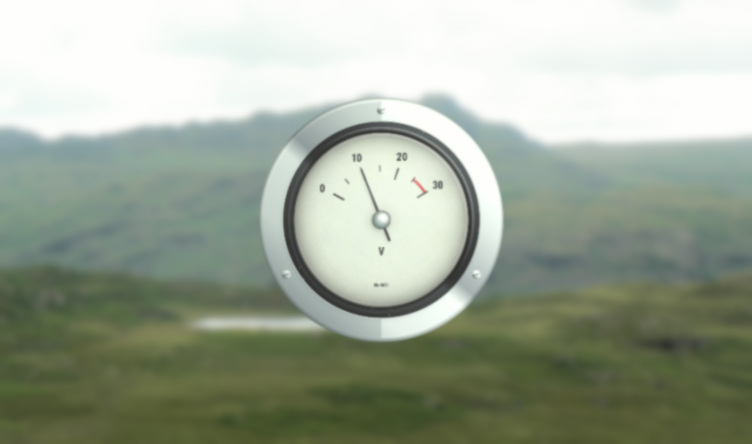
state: 10 V
